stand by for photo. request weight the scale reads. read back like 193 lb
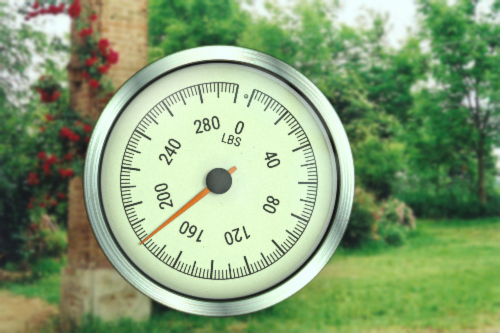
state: 180 lb
